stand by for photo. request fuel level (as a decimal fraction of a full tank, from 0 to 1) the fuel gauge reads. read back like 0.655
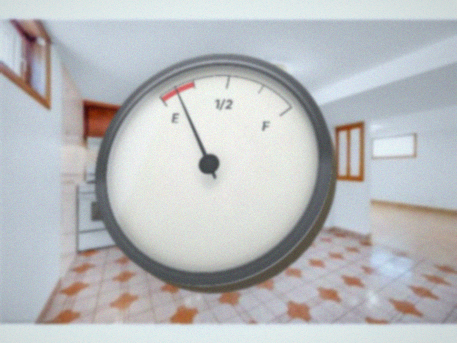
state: 0.125
